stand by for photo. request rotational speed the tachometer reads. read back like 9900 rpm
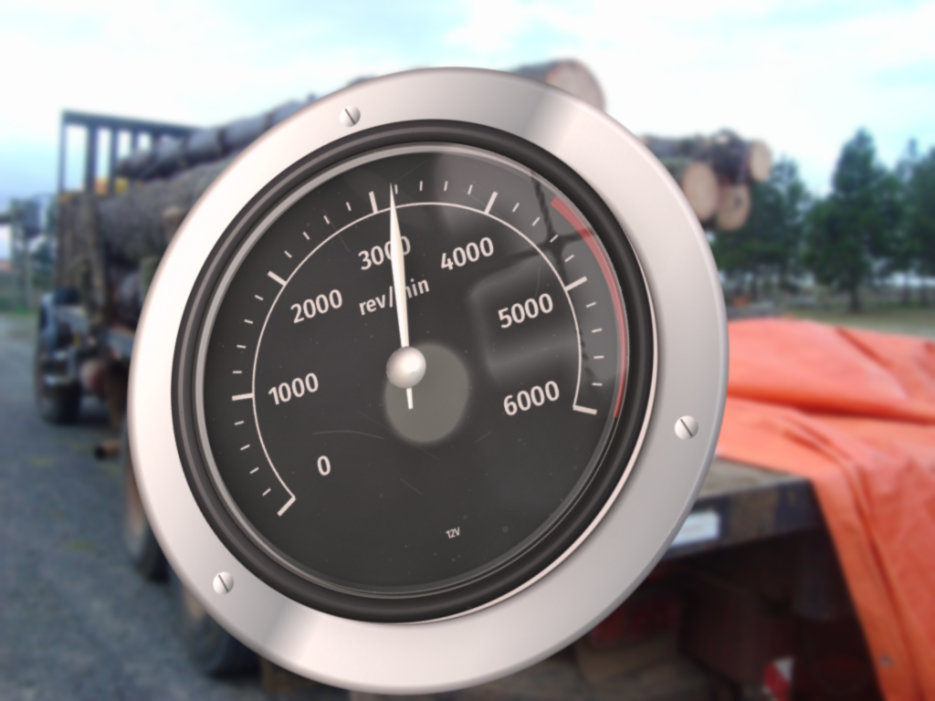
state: 3200 rpm
